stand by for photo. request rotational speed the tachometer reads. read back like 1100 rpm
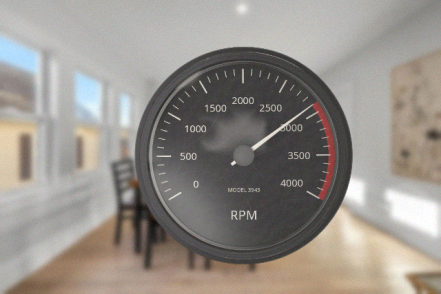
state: 2900 rpm
